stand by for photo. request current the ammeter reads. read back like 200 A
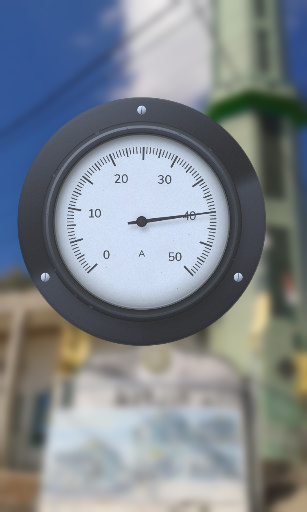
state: 40 A
